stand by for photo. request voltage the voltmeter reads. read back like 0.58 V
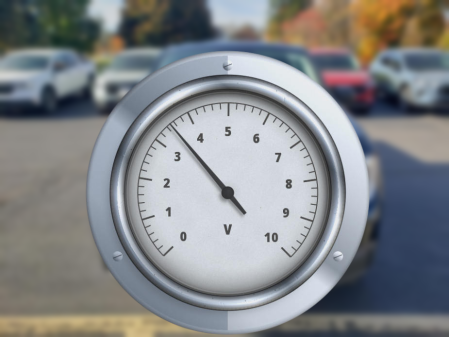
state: 3.5 V
